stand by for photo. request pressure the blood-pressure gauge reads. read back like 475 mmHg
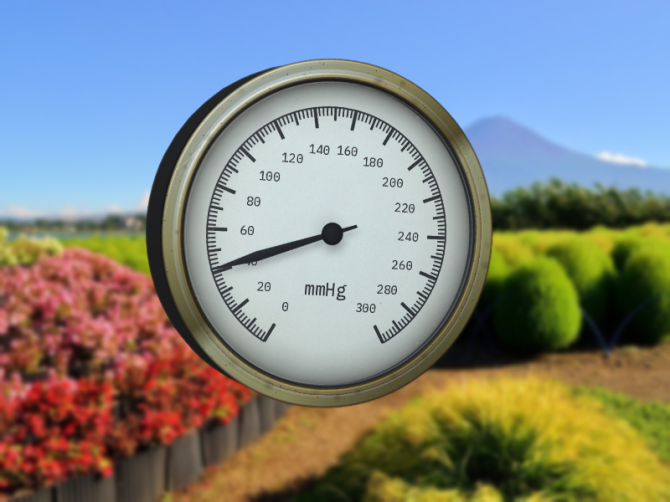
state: 42 mmHg
